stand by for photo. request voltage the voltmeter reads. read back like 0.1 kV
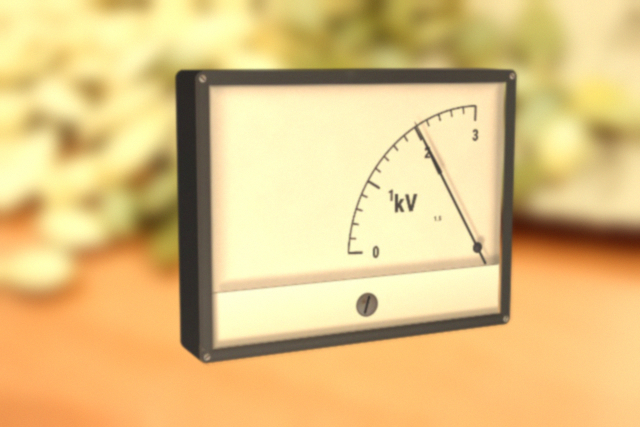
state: 2 kV
